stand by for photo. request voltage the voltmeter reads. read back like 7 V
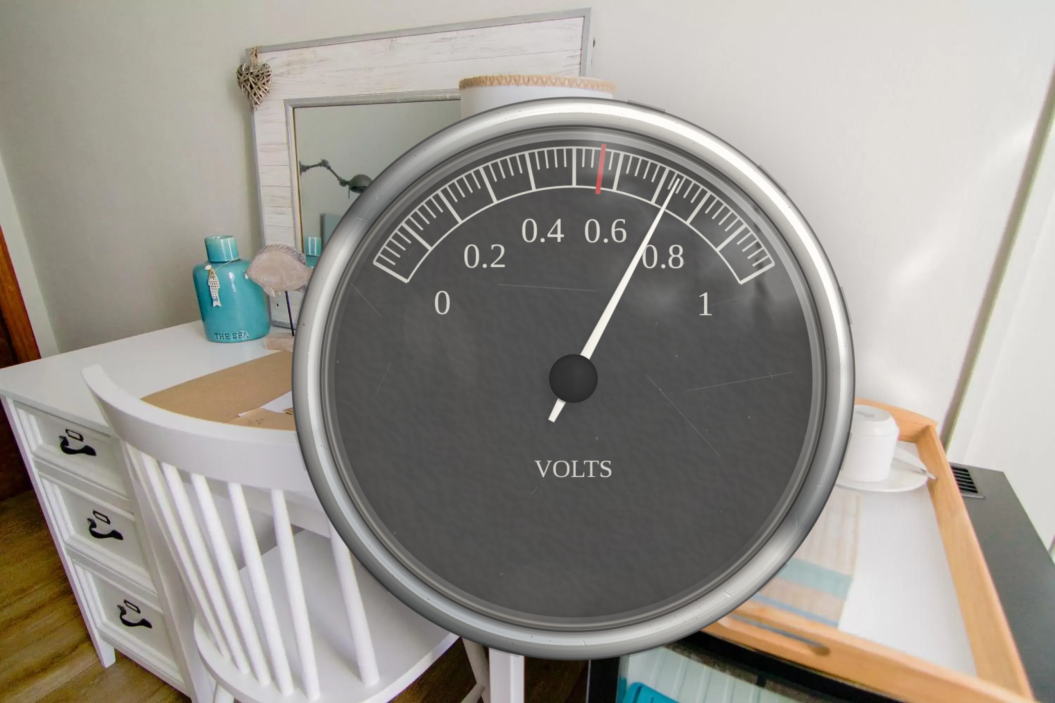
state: 0.73 V
